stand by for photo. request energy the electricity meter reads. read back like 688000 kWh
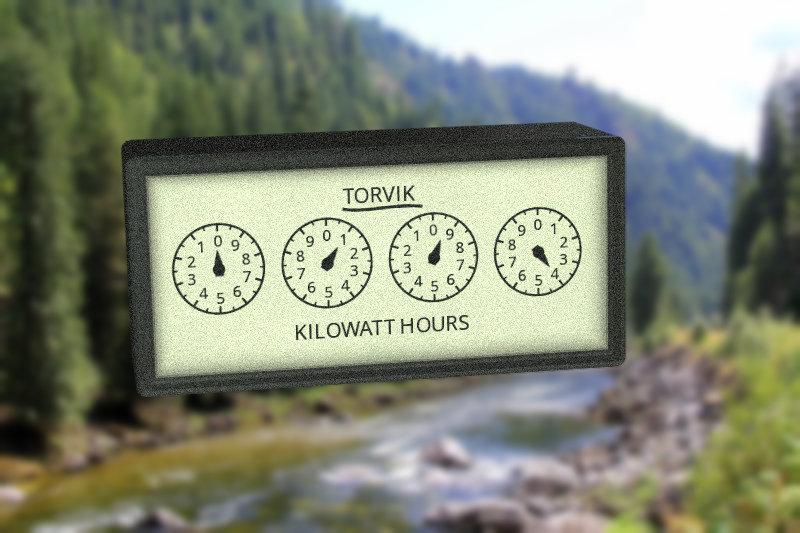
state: 94 kWh
